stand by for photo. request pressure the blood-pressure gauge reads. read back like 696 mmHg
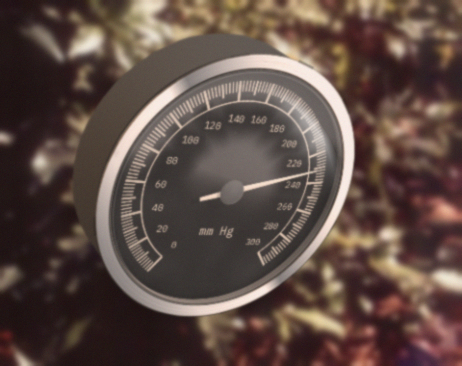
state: 230 mmHg
